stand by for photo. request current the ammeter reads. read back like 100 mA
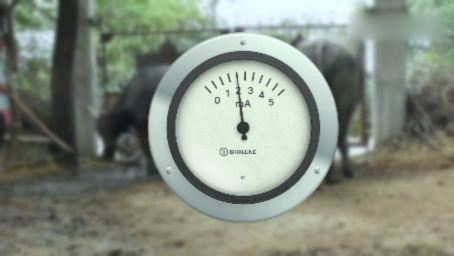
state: 2 mA
